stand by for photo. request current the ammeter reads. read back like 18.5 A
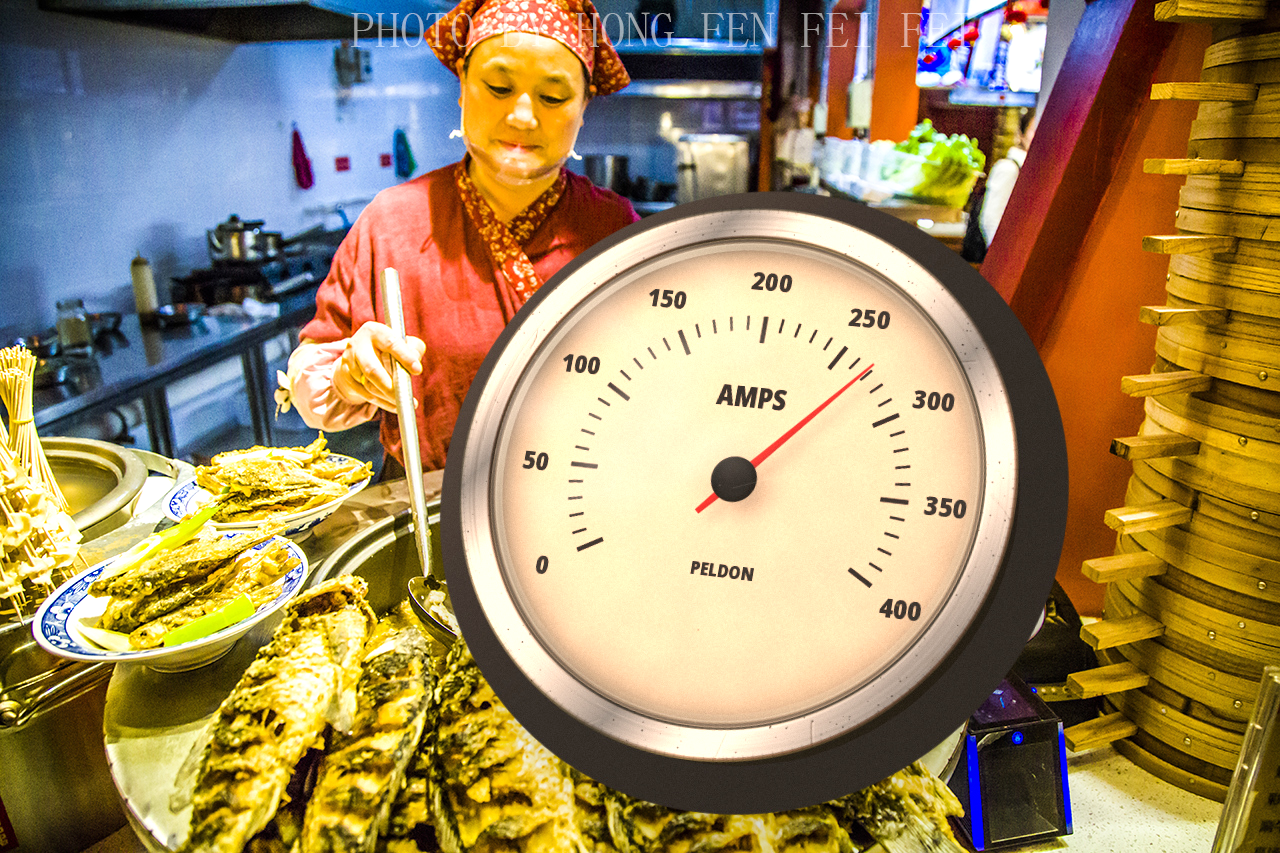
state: 270 A
